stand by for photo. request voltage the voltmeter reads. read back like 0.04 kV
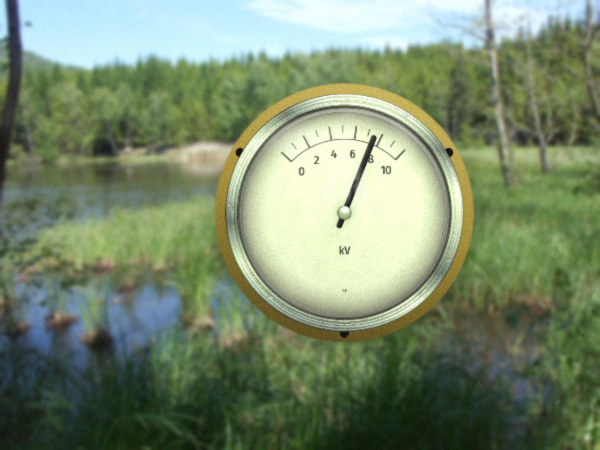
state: 7.5 kV
